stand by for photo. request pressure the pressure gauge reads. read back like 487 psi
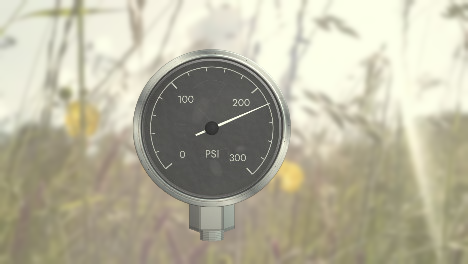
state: 220 psi
